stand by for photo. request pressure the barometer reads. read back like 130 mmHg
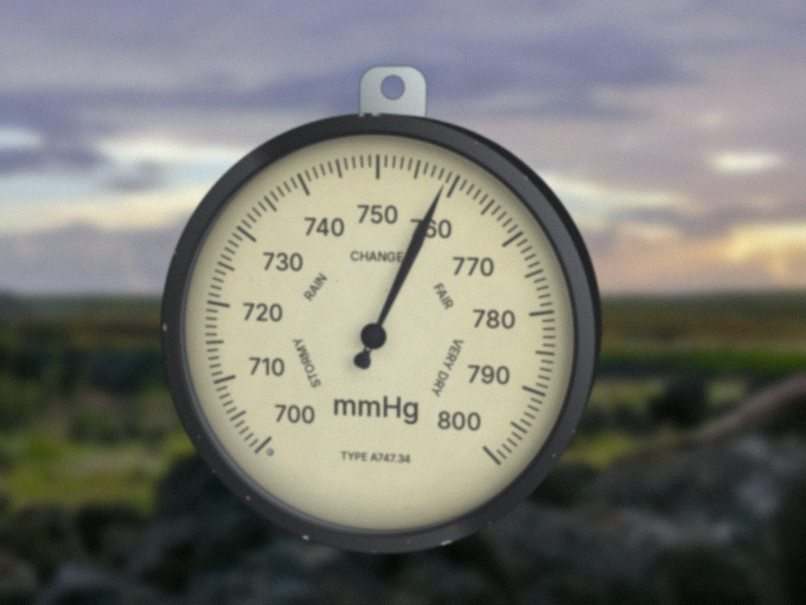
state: 759 mmHg
